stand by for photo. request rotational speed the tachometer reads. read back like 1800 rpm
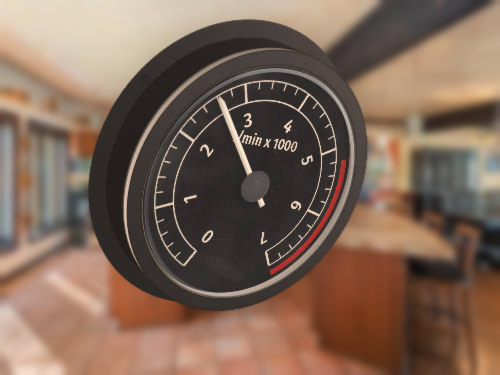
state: 2600 rpm
